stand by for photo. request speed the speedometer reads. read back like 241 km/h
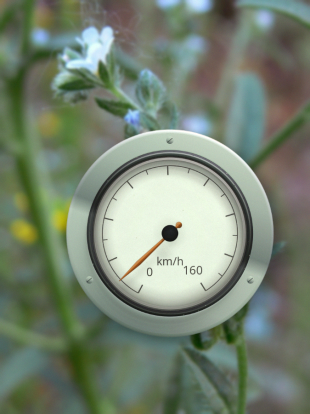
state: 10 km/h
